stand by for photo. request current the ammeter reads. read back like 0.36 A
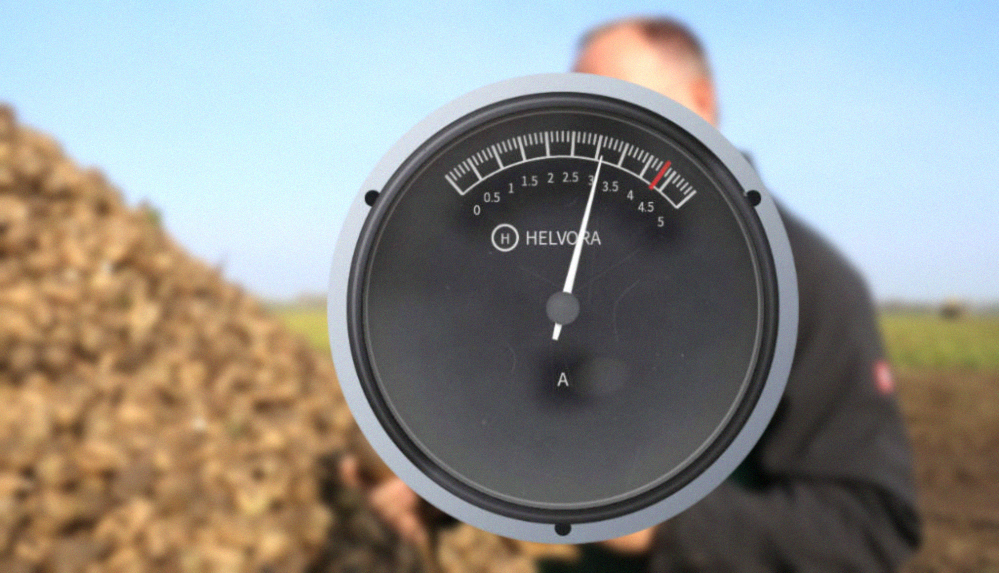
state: 3.1 A
